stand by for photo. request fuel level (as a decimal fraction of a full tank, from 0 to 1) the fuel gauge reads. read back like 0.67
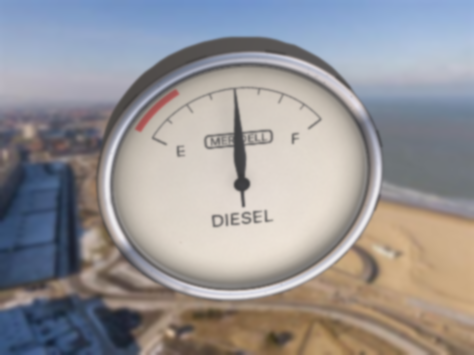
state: 0.5
